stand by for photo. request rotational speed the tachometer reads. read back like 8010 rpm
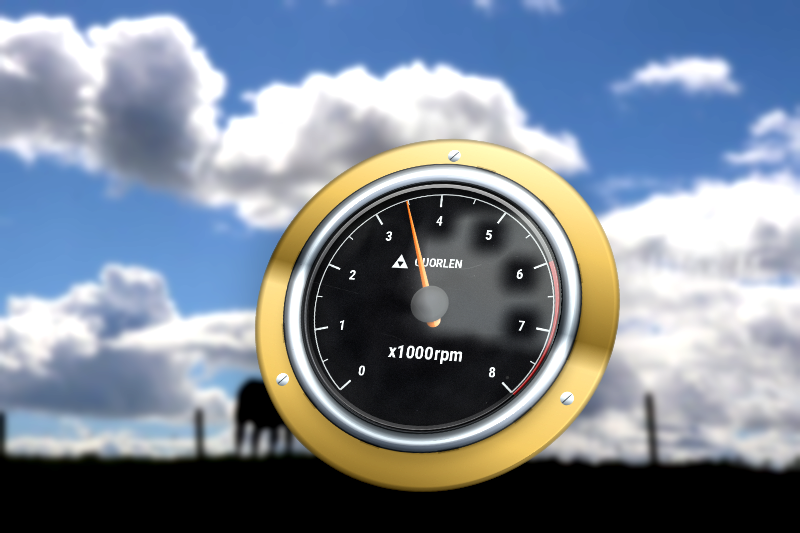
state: 3500 rpm
